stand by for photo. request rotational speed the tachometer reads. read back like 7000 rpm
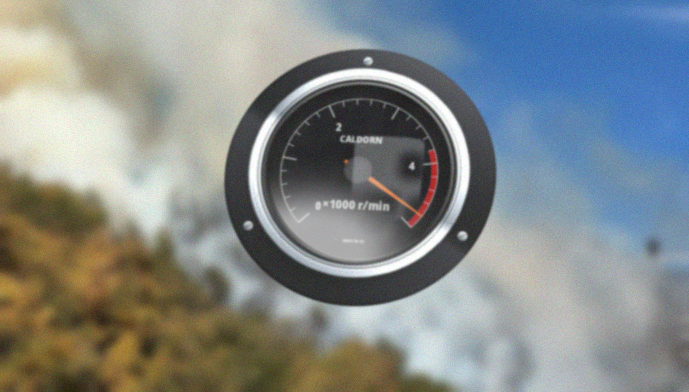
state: 4800 rpm
